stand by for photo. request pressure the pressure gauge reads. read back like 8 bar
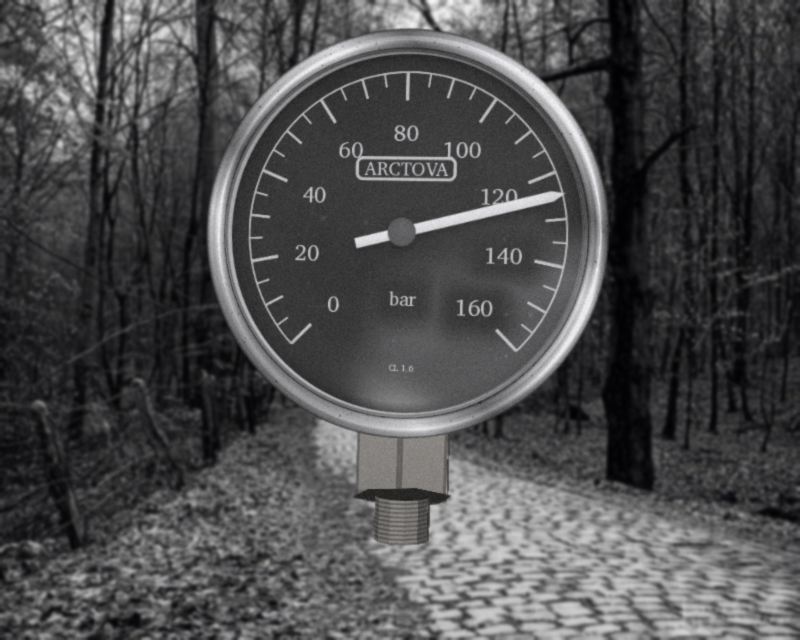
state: 125 bar
